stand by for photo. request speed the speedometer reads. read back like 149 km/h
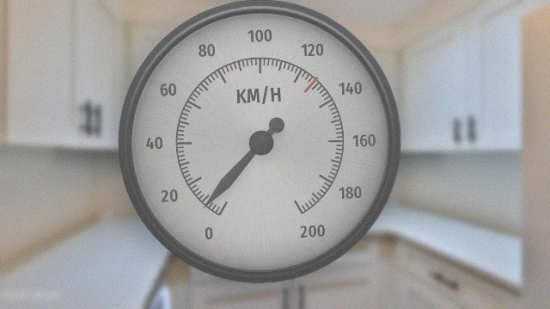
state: 8 km/h
